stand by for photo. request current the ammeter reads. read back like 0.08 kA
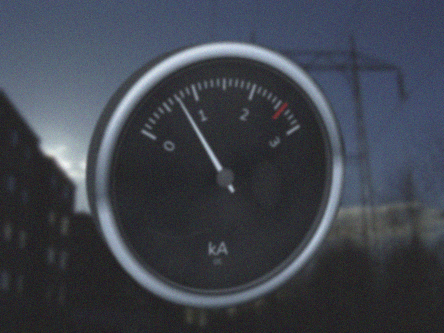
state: 0.7 kA
